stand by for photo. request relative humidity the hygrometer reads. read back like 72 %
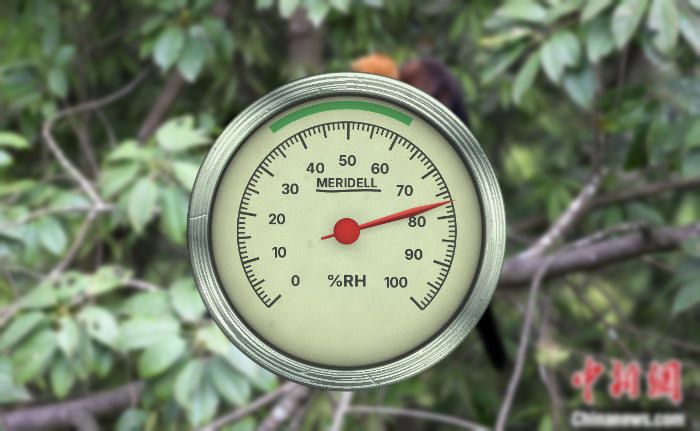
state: 77 %
